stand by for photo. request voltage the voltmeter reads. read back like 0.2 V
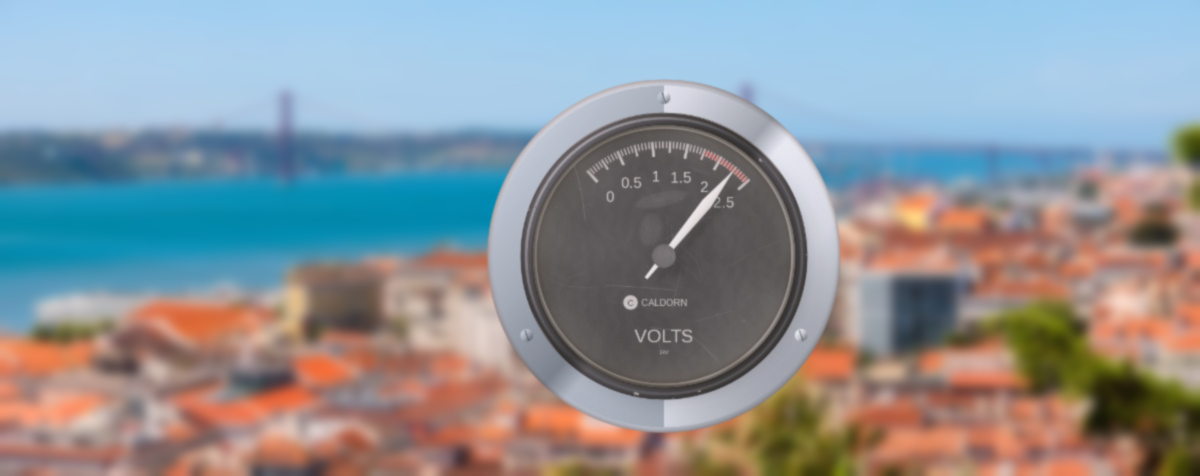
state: 2.25 V
